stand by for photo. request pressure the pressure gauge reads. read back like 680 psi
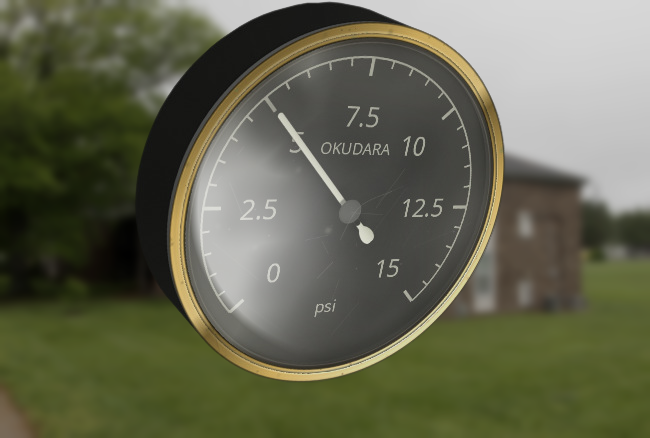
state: 5 psi
